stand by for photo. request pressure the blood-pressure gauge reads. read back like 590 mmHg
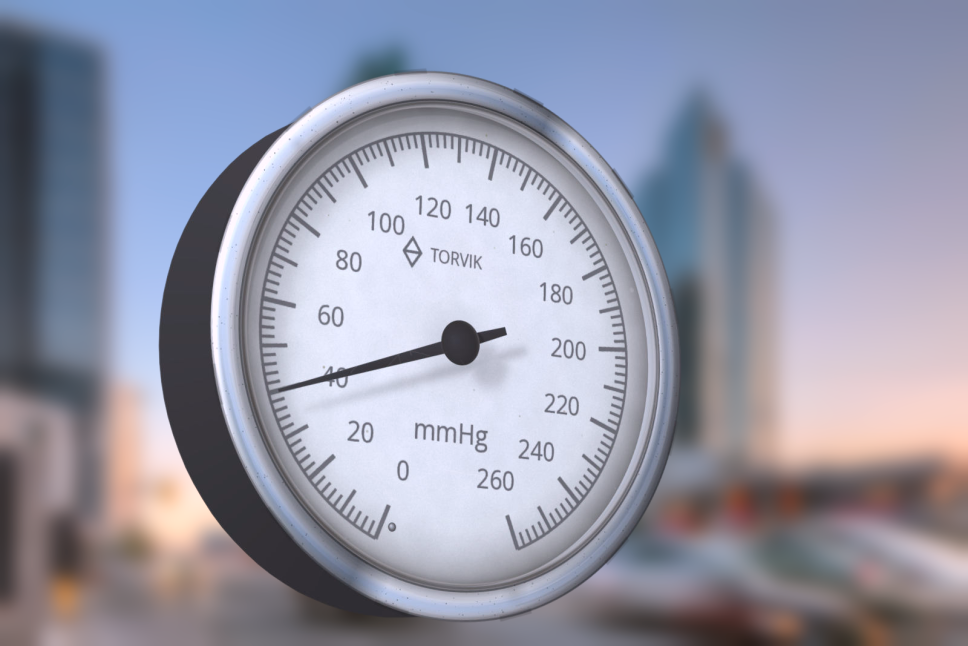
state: 40 mmHg
